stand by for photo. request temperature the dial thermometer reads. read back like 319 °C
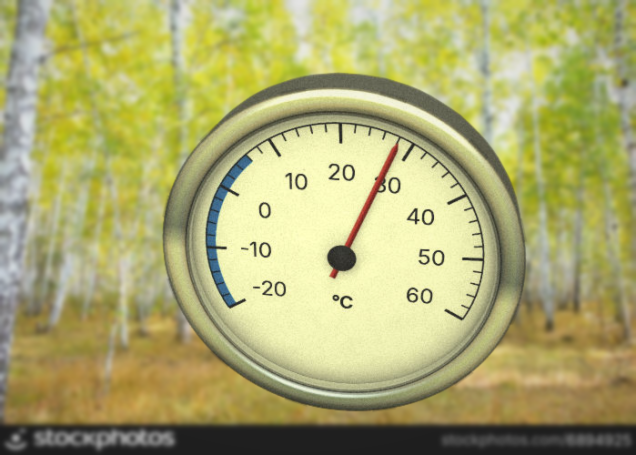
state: 28 °C
